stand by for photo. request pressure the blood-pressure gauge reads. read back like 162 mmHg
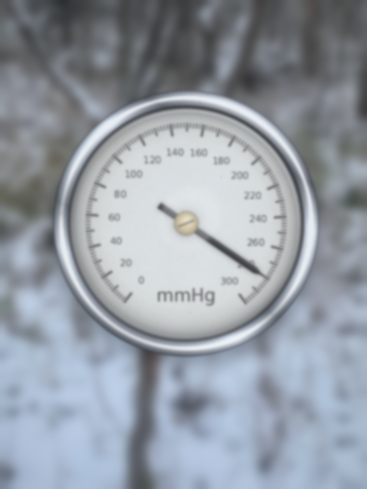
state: 280 mmHg
